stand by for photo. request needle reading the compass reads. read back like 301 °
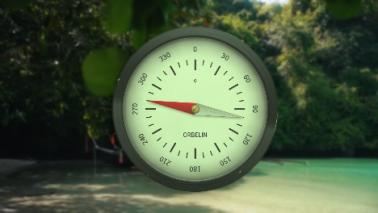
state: 280 °
